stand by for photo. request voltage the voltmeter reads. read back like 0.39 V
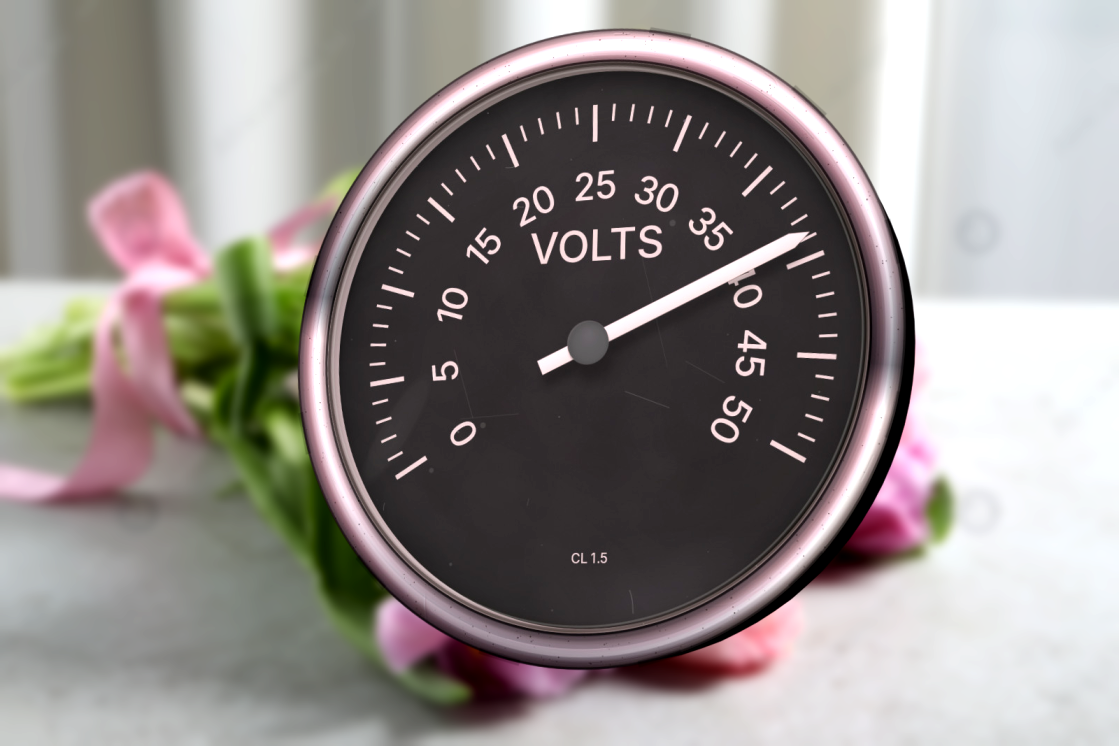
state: 39 V
